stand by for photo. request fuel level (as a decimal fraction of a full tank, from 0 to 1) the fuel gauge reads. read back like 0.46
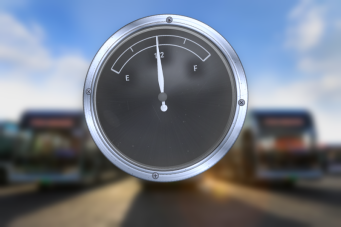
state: 0.5
